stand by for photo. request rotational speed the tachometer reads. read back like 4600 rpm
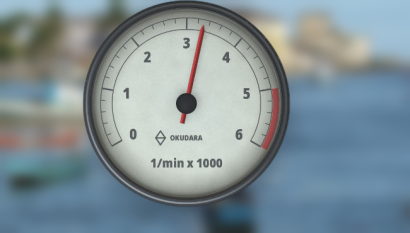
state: 3300 rpm
